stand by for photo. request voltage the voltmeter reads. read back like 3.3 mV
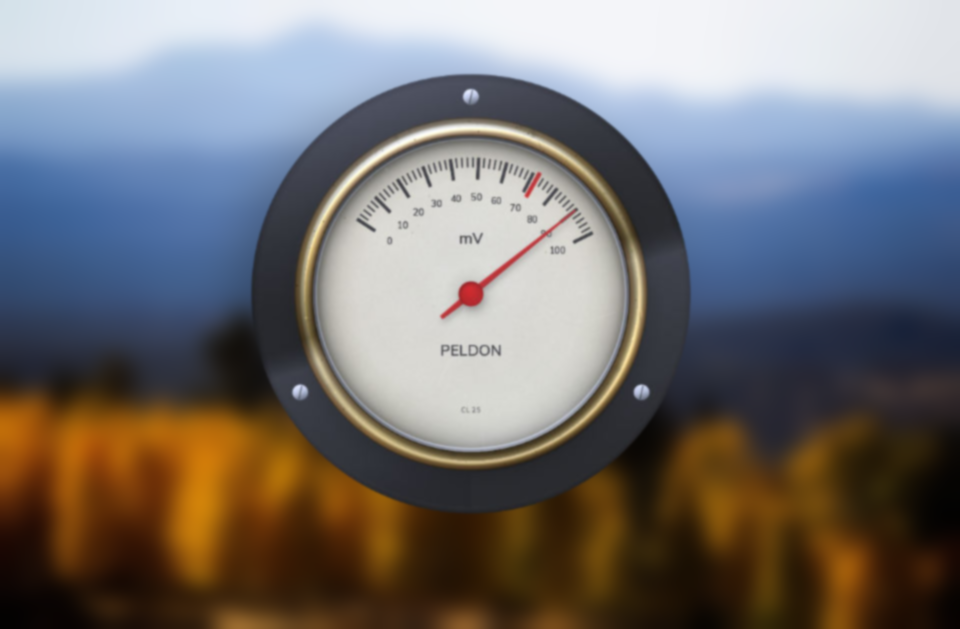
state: 90 mV
